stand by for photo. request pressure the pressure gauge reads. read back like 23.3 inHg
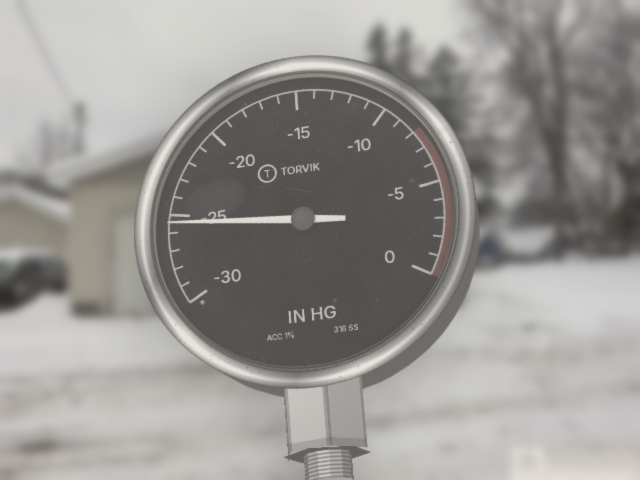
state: -25.5 inHg
